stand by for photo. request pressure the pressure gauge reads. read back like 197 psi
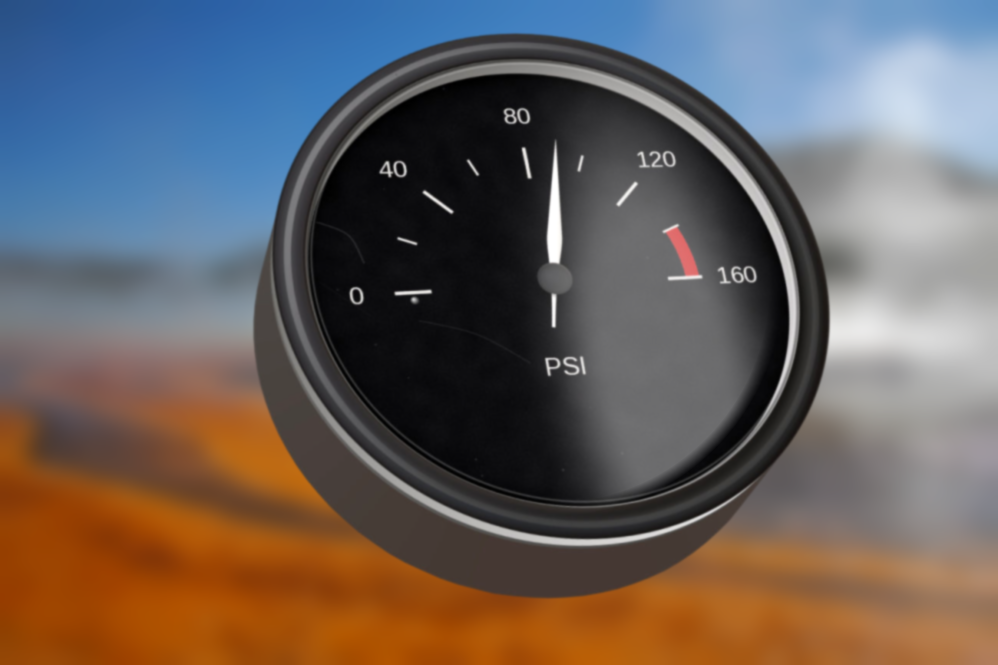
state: 90 psi
